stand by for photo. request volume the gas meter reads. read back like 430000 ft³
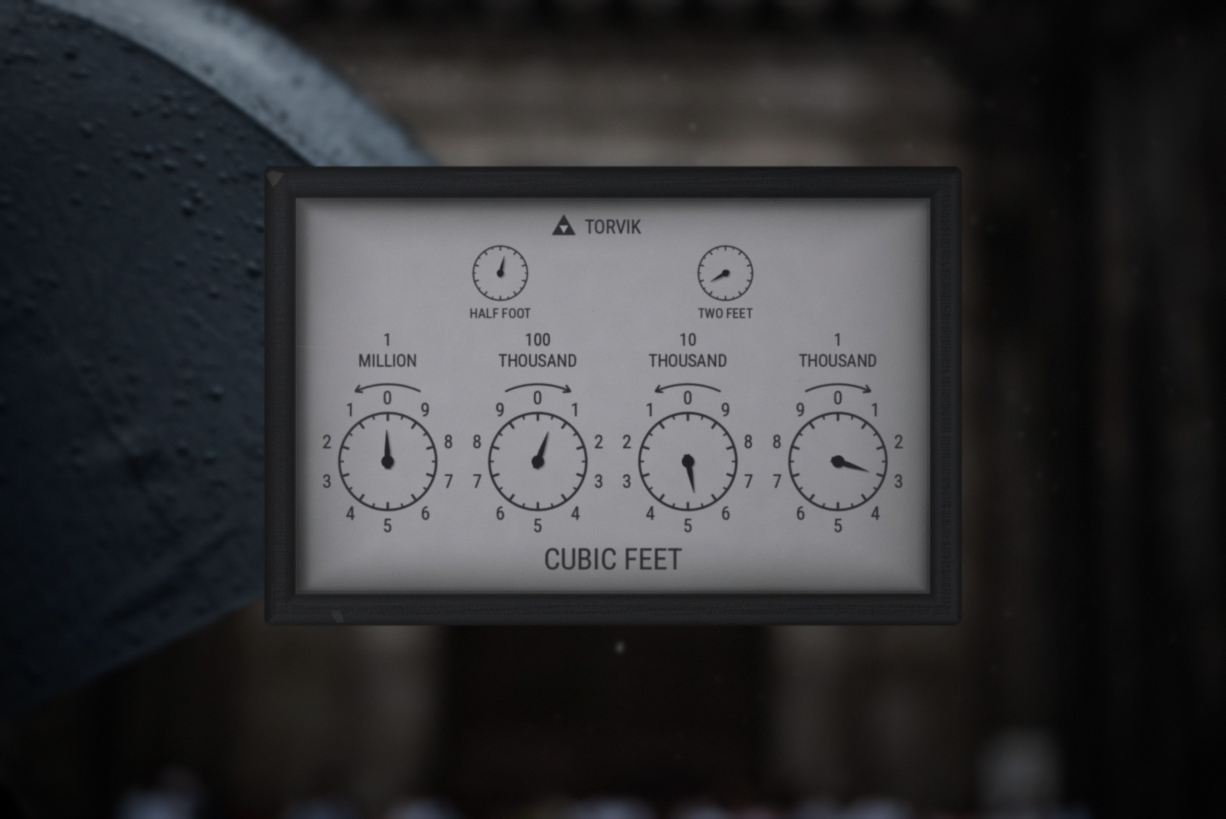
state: 5300 ft³
